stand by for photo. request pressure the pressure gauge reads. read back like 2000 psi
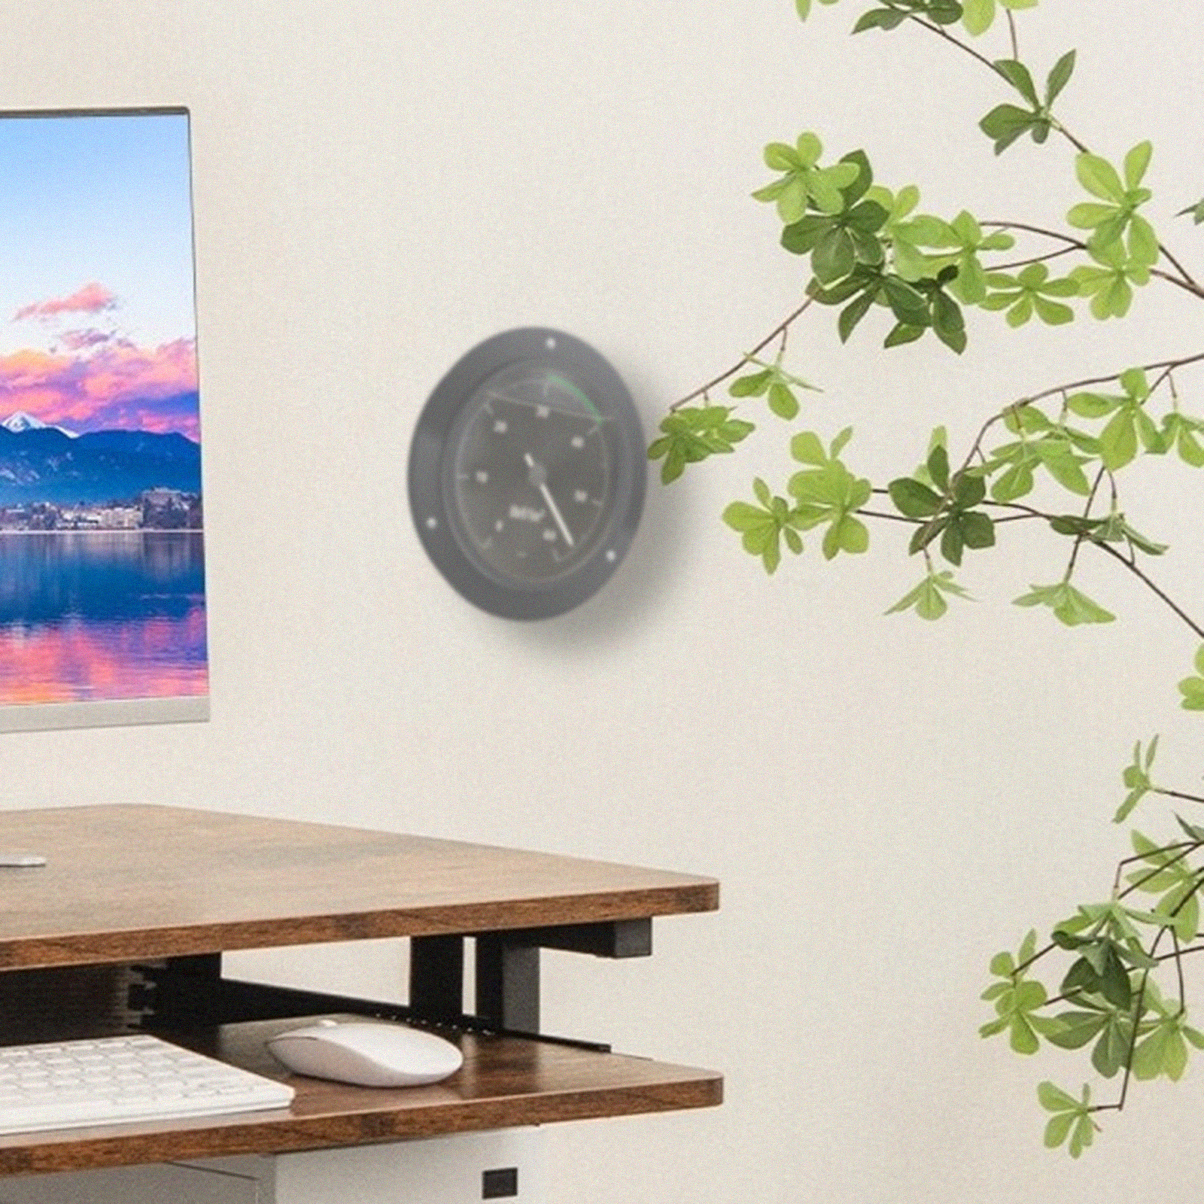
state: 57.5 psi
